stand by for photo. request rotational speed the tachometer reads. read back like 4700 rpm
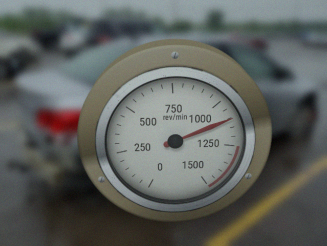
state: 1100 rpm
